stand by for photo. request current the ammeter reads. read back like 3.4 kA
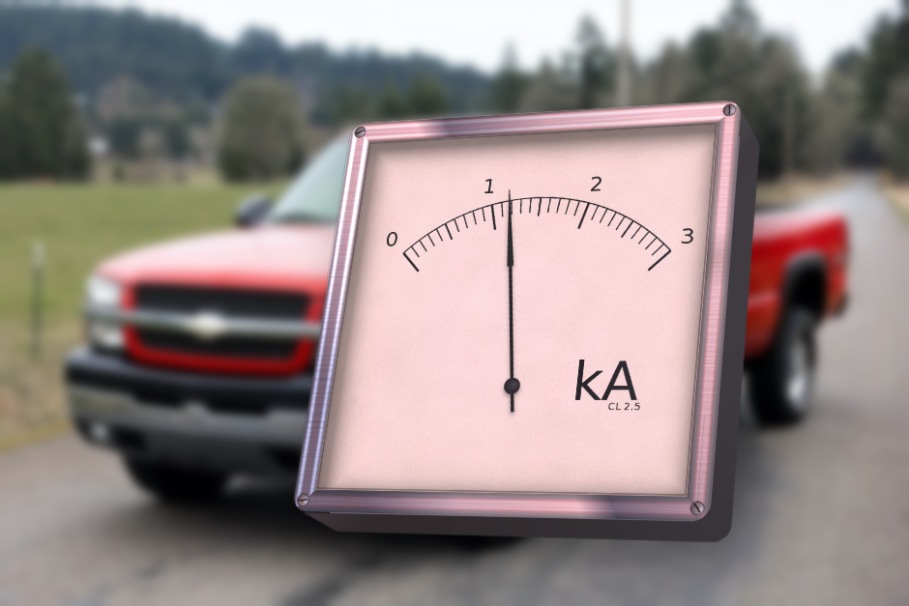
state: 1.2 kA
